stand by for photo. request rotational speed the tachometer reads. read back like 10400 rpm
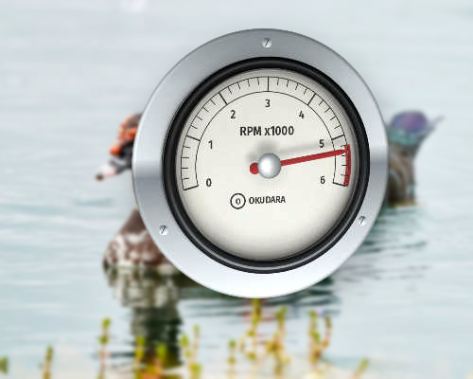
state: 5300 rpm
